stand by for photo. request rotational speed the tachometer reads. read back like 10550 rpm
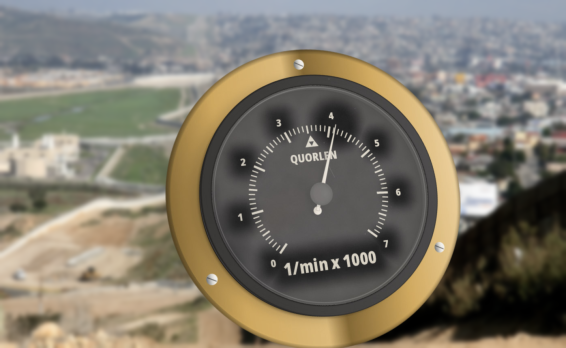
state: 4100 rpm
